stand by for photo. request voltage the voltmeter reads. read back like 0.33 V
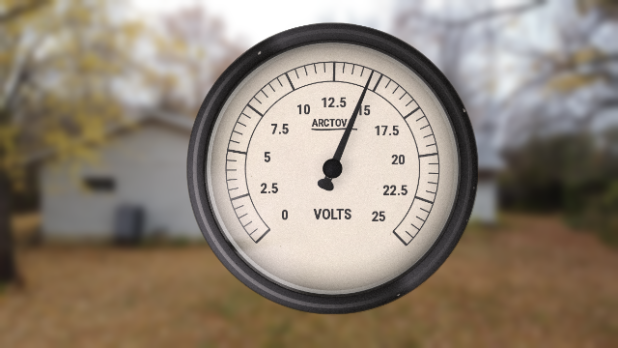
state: 14.5 V
